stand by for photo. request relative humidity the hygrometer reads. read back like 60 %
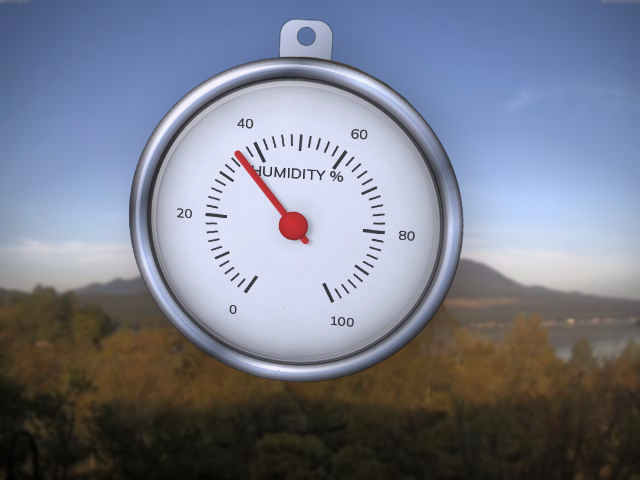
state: 36 %
